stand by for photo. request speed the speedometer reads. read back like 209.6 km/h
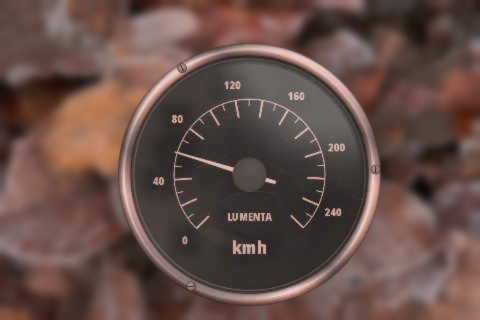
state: 60 km/h
